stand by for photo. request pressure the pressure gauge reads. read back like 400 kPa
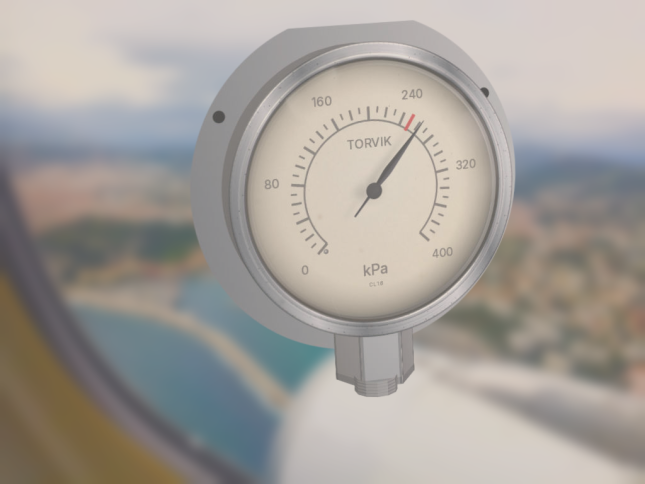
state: 260 kPa
